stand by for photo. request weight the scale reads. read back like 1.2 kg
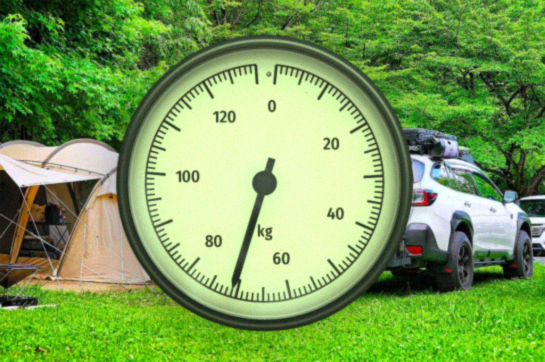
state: 71 kg
